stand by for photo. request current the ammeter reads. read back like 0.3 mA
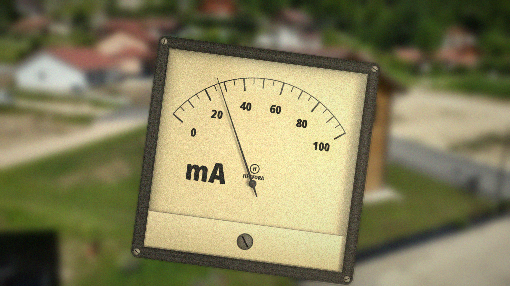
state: 27.5 mA
